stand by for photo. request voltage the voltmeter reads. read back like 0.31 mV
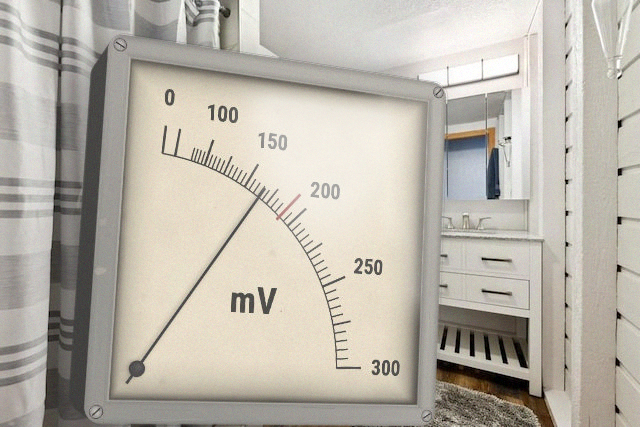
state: 165 mV
